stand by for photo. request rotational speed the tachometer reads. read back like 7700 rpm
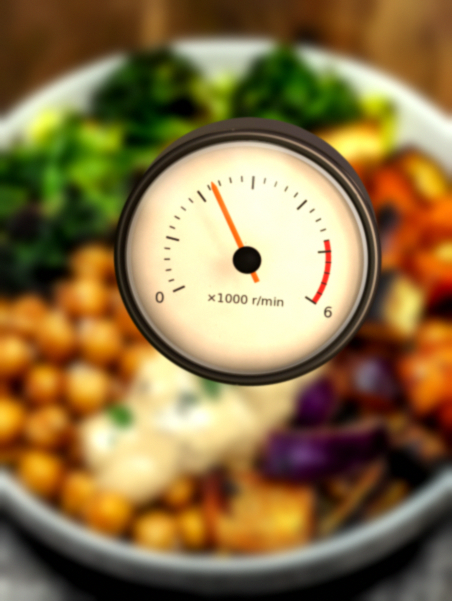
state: 2300 rpm
